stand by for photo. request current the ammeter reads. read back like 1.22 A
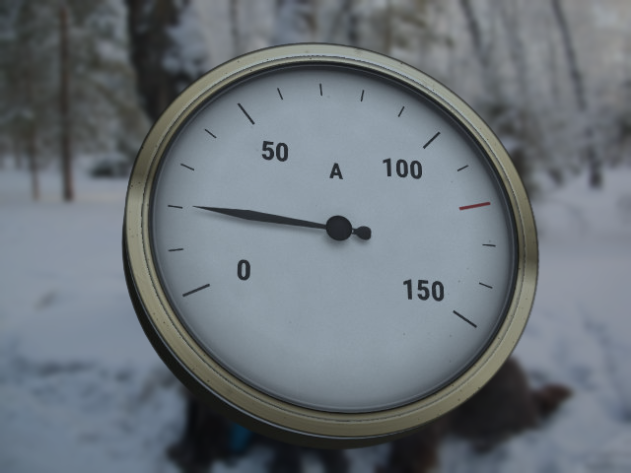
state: 20 A
